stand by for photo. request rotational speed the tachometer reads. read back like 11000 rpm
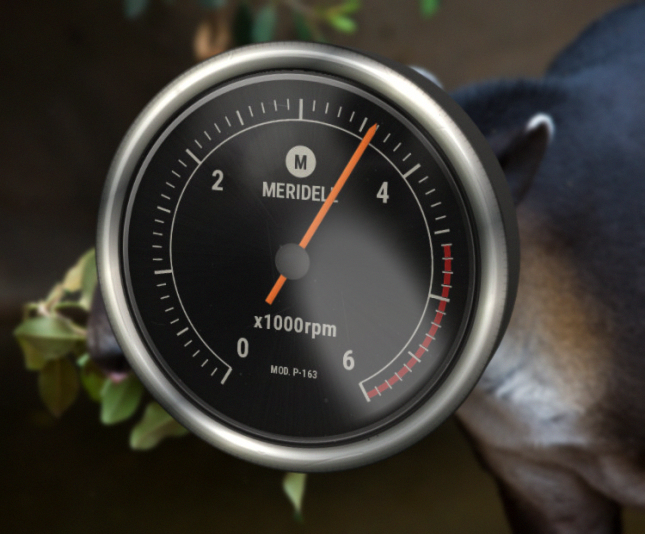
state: 3600 rpm
